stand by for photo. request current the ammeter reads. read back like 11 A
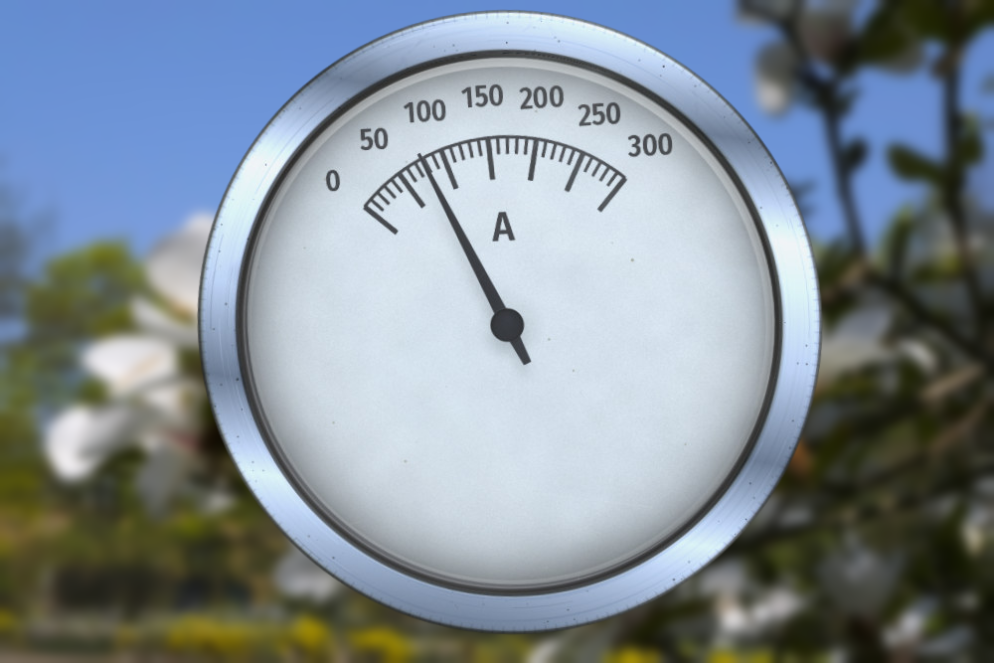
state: 80 A
